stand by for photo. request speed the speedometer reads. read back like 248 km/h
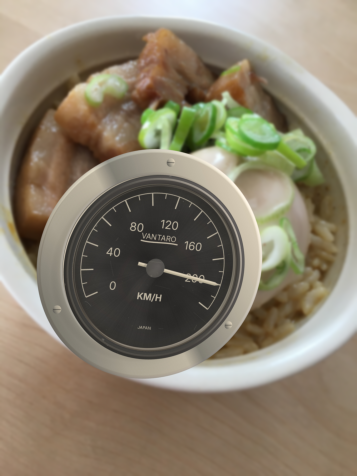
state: 200 km/h
